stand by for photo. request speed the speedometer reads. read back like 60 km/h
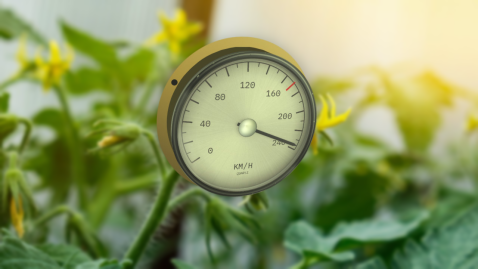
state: 235 km/h
